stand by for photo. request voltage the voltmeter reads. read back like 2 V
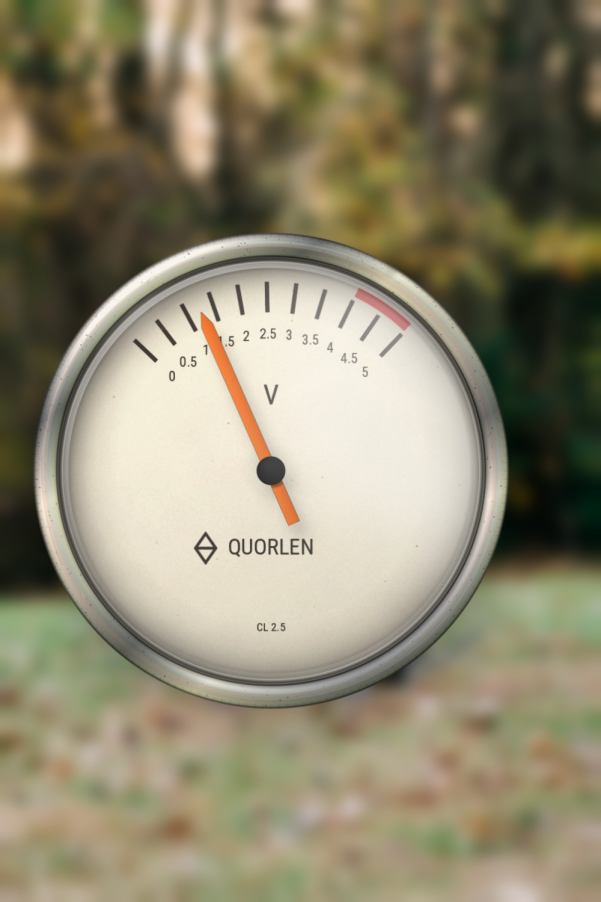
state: 1.25 V
